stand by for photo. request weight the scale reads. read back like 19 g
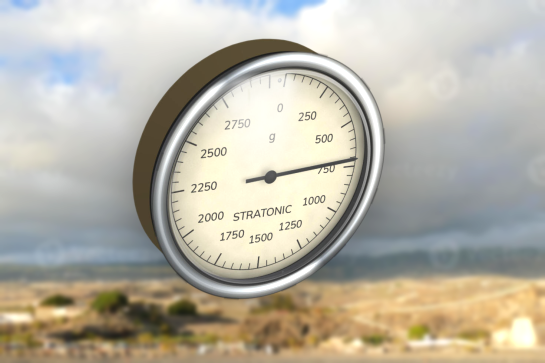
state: 700 g
